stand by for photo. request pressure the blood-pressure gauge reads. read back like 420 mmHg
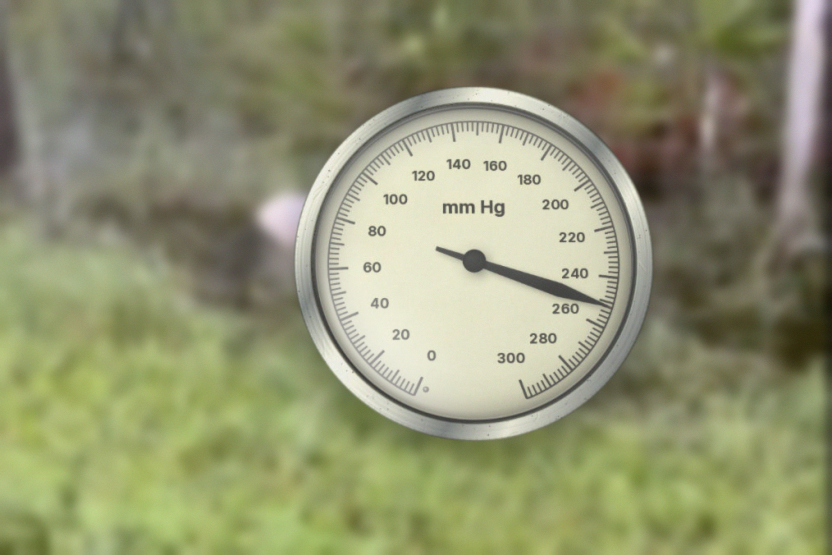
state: 252 mmHg
